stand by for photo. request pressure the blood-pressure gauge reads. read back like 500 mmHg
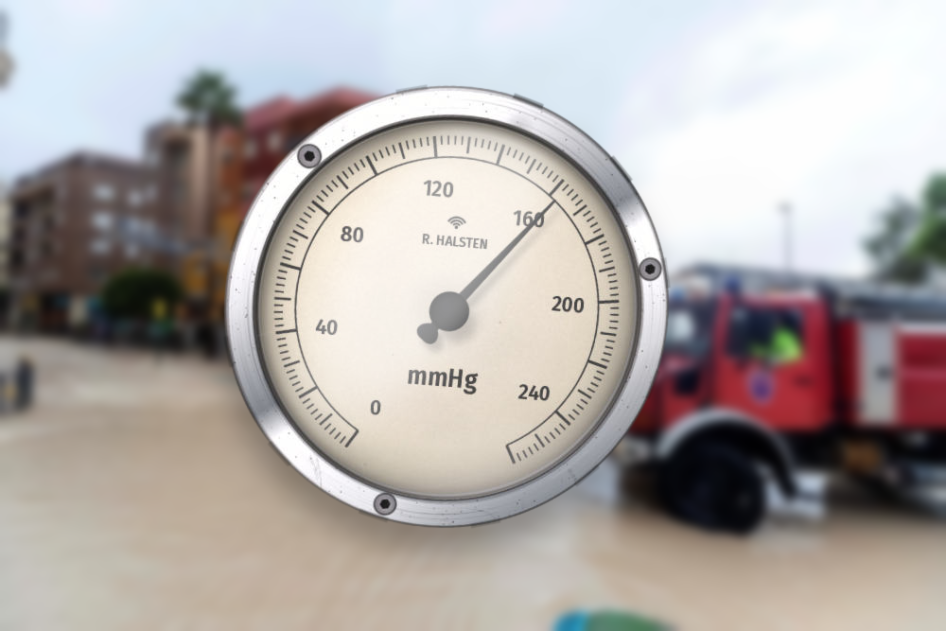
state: 162 mmHg
